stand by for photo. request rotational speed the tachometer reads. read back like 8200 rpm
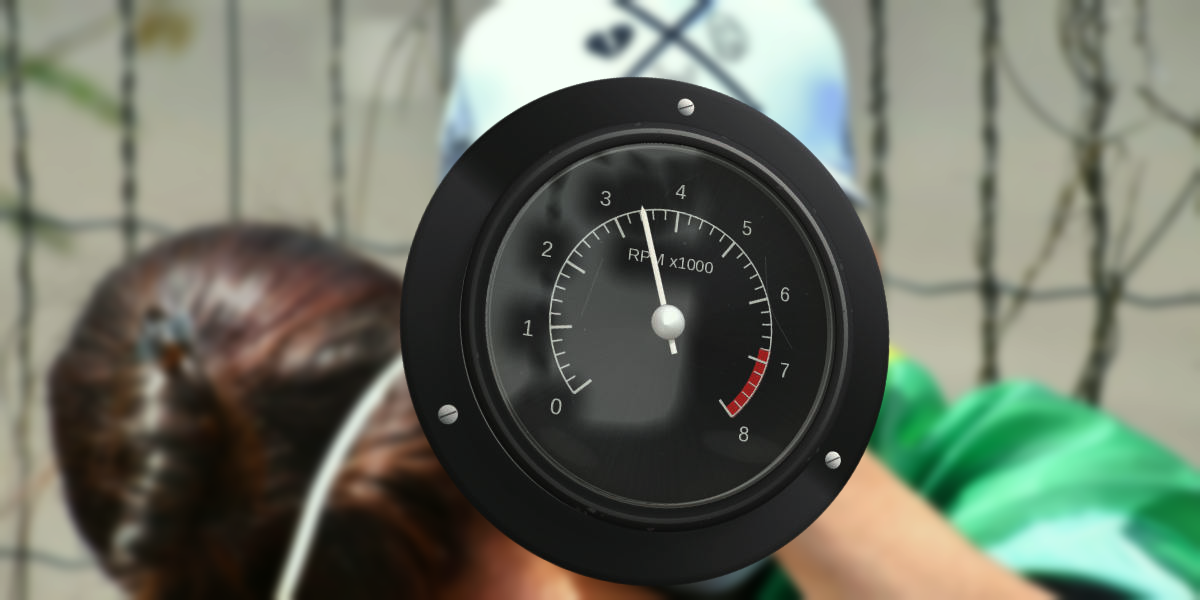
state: 3400 rpm
